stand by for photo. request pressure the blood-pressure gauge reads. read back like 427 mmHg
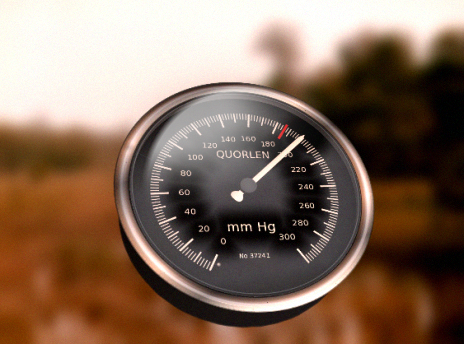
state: 200 mmHg
